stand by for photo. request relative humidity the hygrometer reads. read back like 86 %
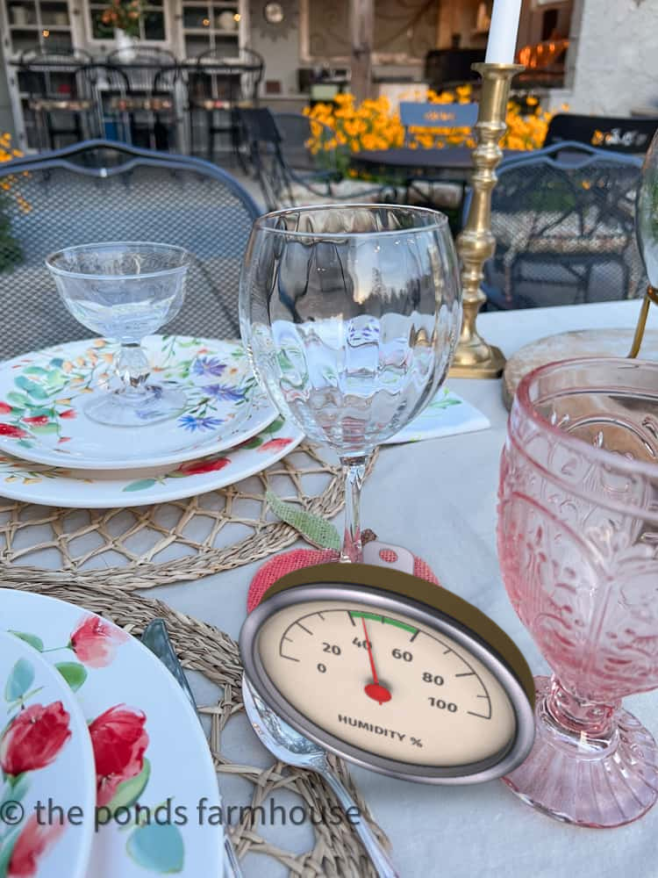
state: 45 %
